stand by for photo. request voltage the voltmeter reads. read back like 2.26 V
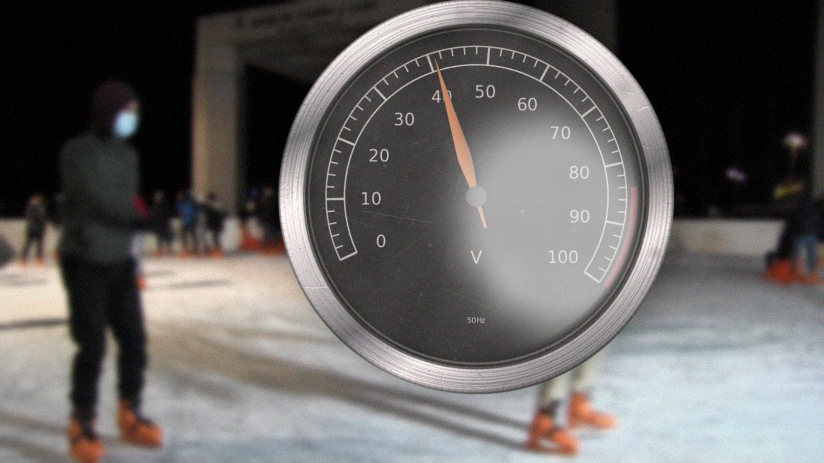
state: 41 V
